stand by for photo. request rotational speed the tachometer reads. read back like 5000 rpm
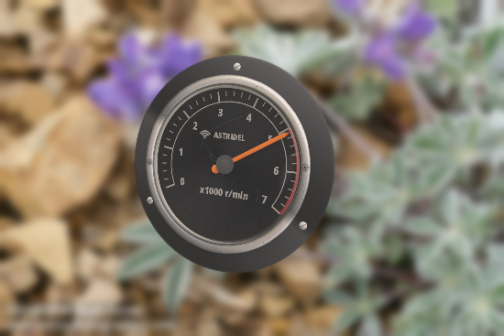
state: 5100 rpm
